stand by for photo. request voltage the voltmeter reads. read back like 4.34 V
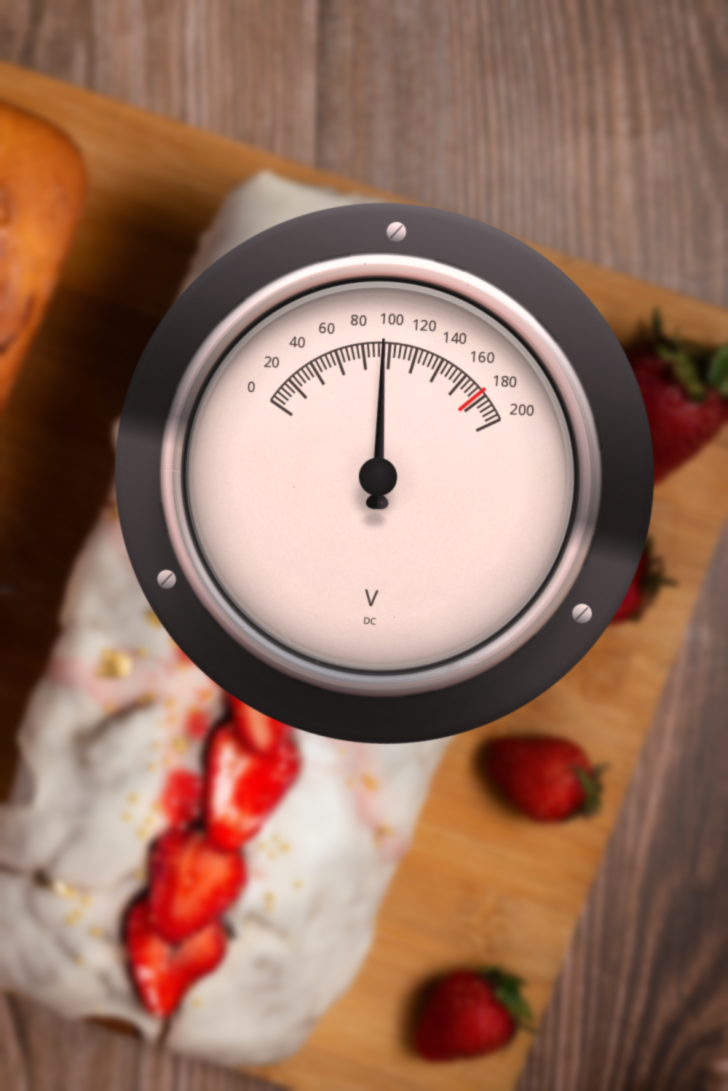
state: 96 V
